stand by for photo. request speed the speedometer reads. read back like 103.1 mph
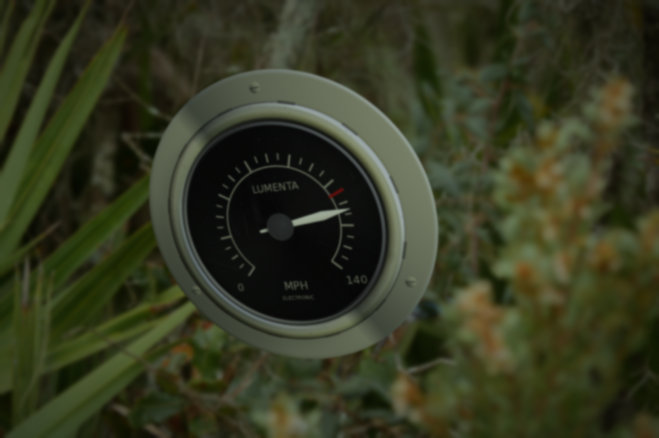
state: 112.5 mph
